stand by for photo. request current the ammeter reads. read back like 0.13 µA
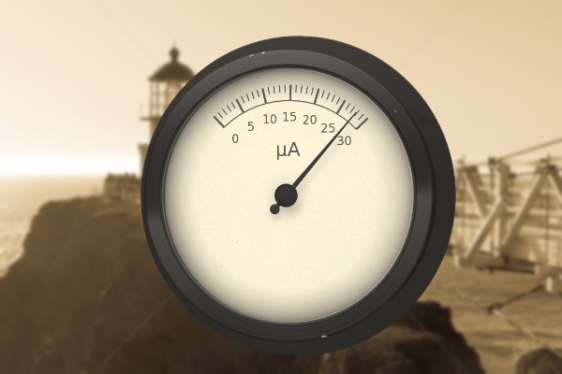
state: 28 µA
